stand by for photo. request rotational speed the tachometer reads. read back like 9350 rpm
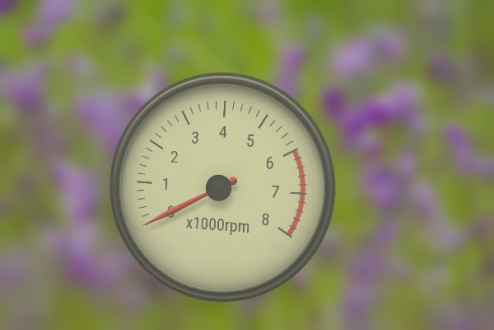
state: 0 rpm
